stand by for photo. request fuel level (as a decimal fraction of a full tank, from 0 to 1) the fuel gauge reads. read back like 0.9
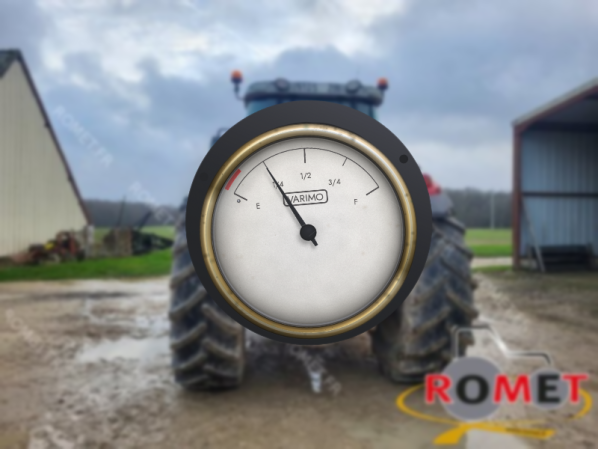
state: 0.25
